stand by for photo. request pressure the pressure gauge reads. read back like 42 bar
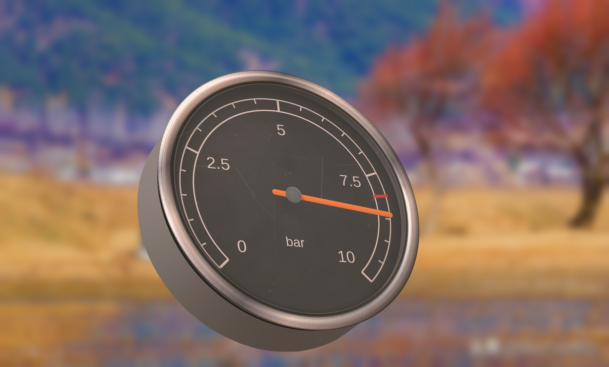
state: 8.5 bar
